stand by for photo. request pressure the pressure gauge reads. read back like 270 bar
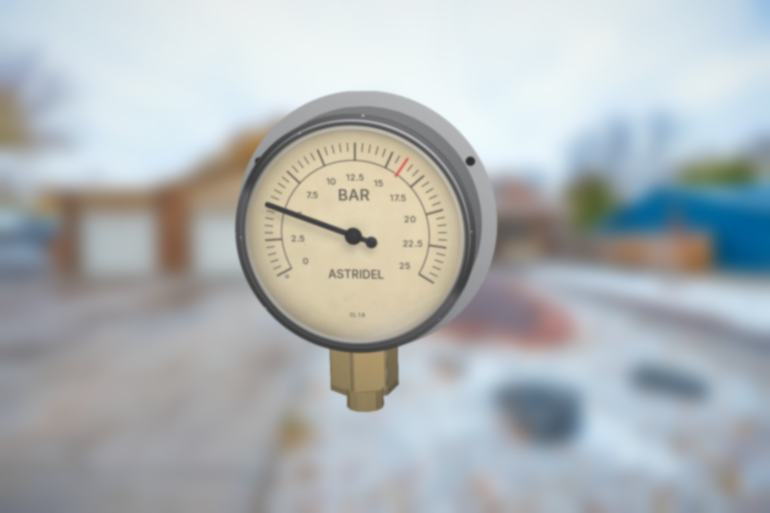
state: 5 bar
